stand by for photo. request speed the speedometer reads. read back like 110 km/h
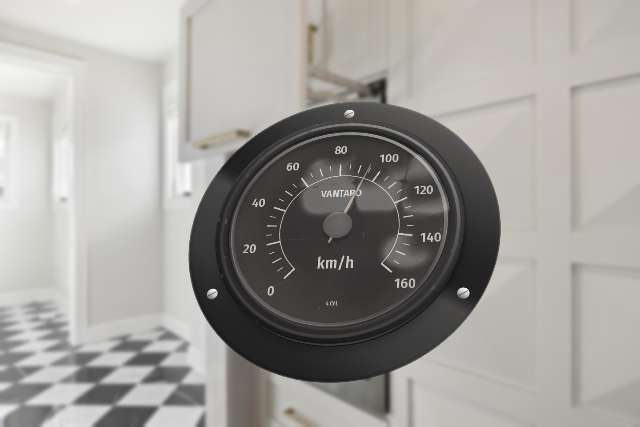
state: 95 km/h
